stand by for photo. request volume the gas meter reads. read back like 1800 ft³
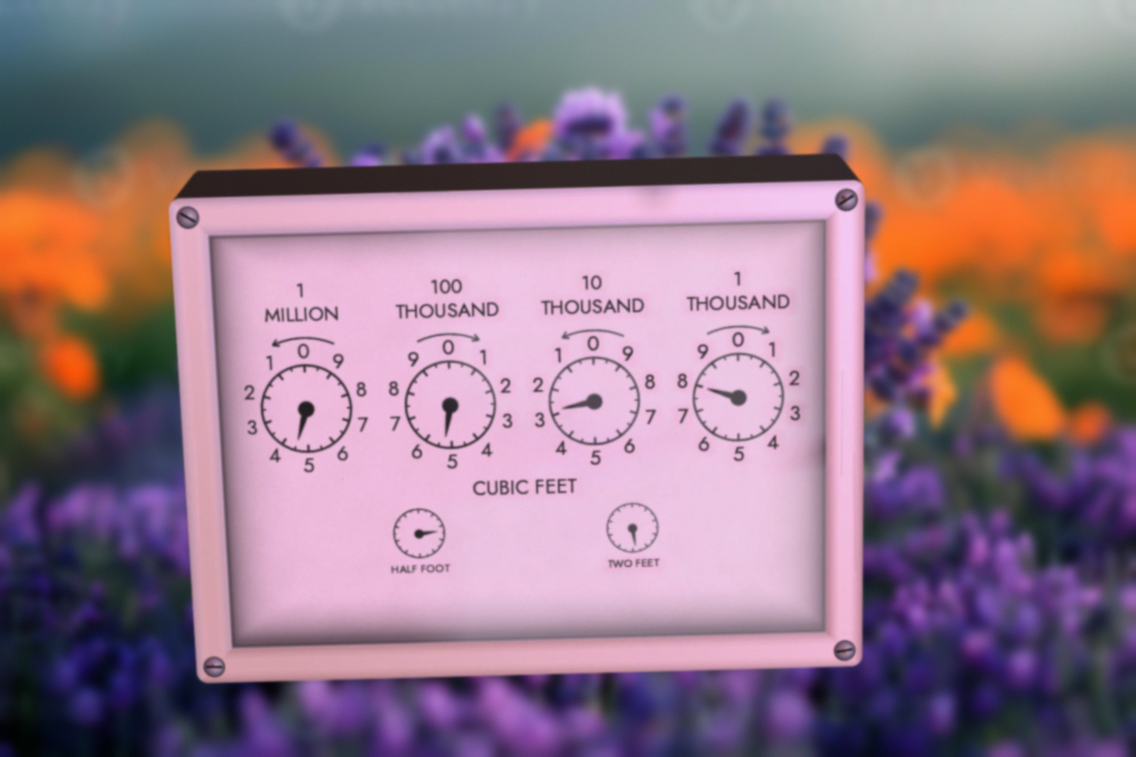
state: 452800 ft³
